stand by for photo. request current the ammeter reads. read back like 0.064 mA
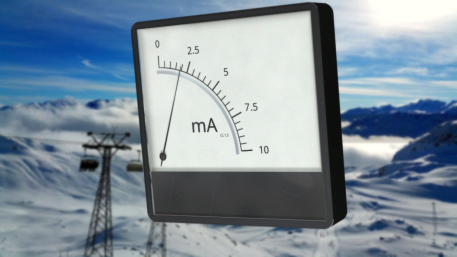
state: 2 mA
